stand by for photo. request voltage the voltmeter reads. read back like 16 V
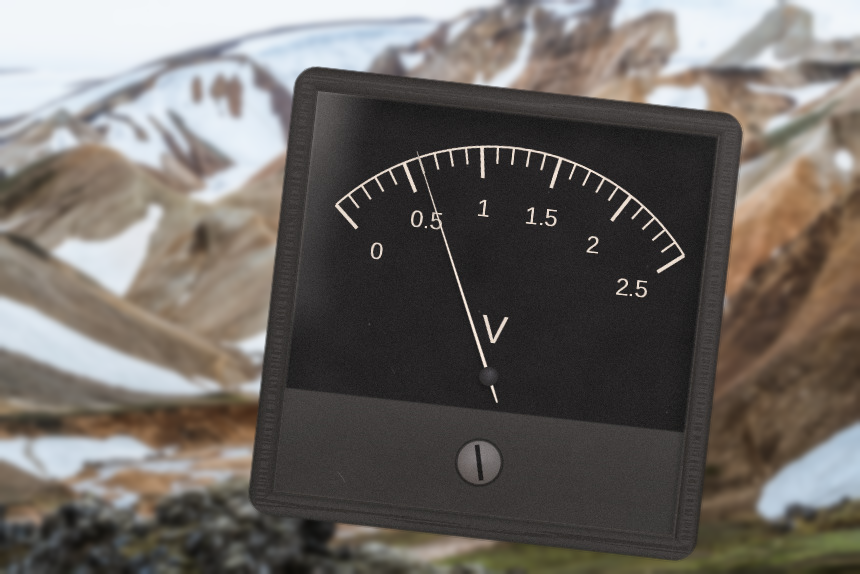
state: 0.6 V
